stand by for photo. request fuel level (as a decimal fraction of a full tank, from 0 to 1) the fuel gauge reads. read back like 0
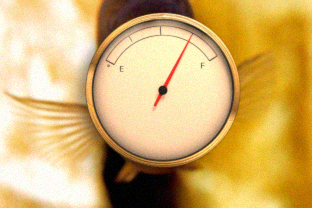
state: 0.75
